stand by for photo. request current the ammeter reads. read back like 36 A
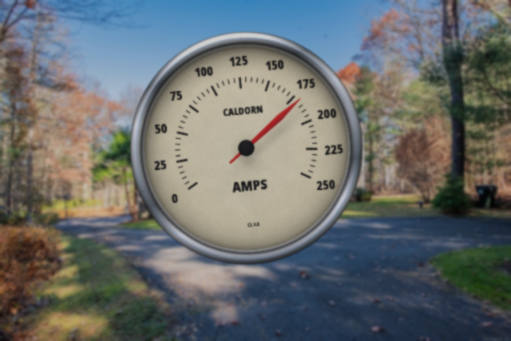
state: 180 A
